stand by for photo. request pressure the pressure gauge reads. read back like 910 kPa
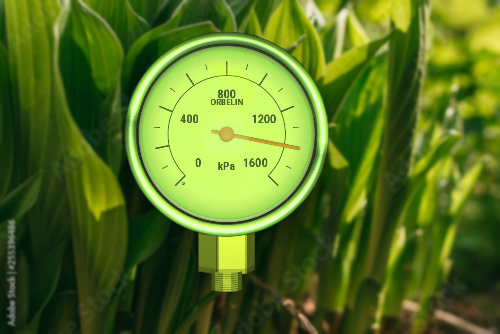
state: 1400 kPa
